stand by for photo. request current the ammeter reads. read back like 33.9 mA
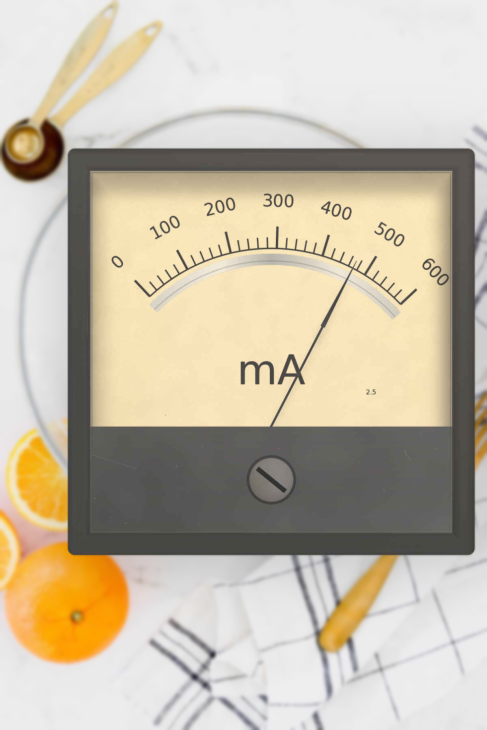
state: 470 mA
